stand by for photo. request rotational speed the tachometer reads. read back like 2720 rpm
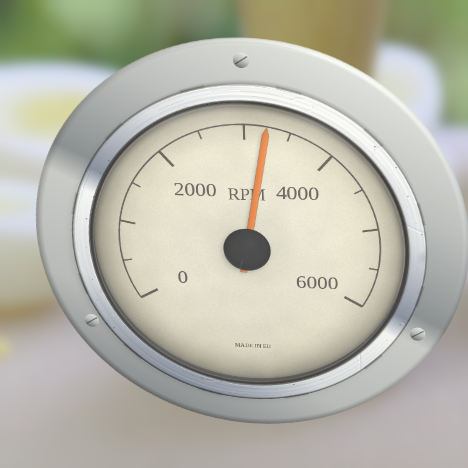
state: 3250 rpm
